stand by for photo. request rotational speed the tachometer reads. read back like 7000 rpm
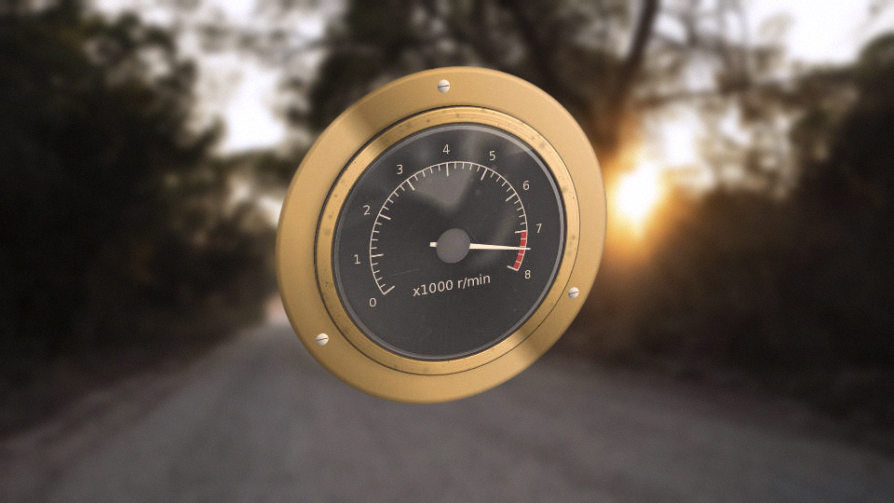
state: 7400 rpm
